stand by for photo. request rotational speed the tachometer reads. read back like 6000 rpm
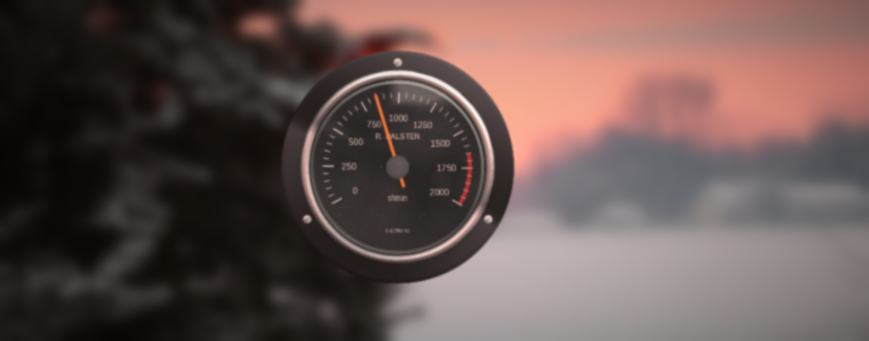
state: 850 rpm
